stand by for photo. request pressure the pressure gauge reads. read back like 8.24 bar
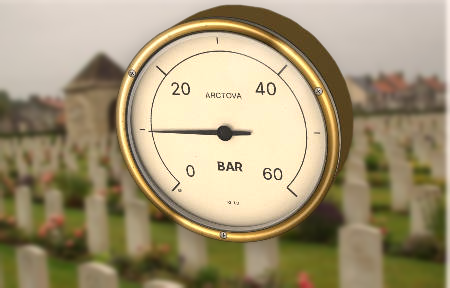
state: 10 bar
